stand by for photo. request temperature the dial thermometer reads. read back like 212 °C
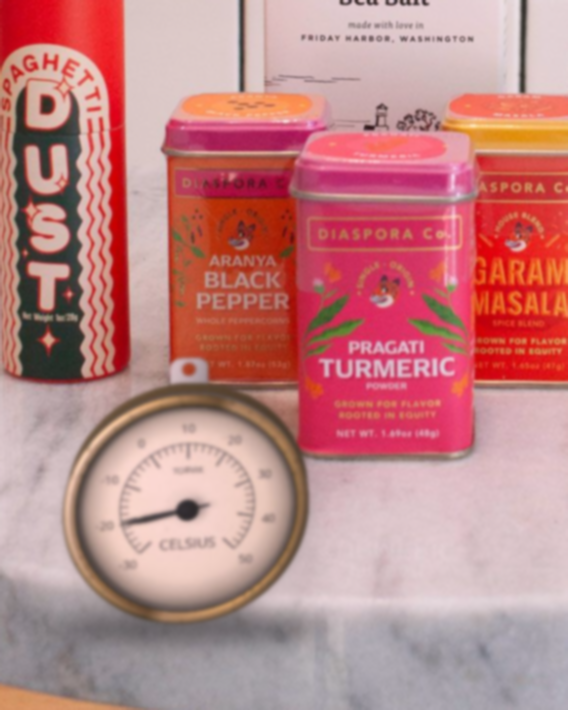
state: -20 °C
